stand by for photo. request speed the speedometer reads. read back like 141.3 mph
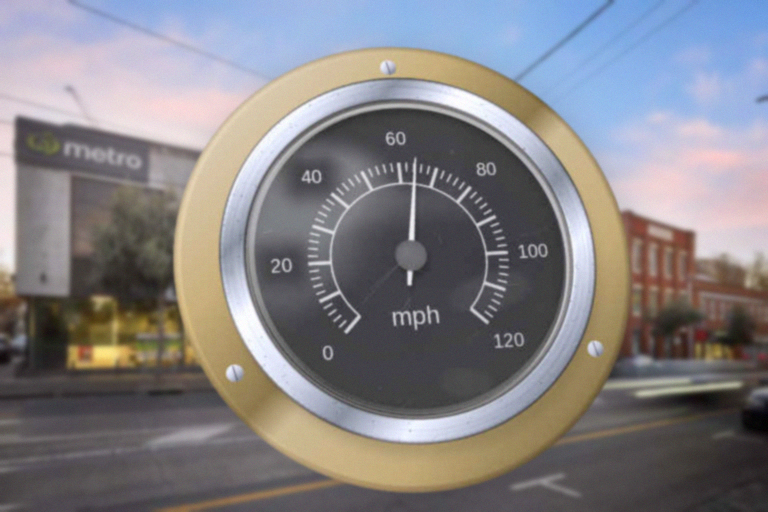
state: 64 mph
